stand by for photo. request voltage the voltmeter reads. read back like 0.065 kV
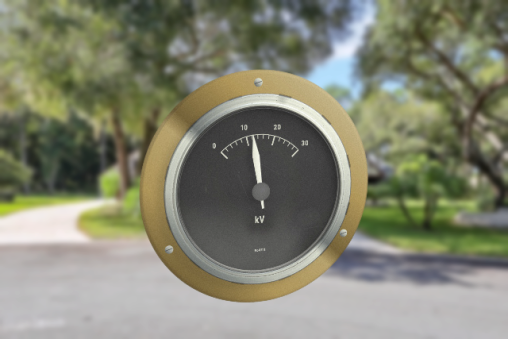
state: 12 kV
